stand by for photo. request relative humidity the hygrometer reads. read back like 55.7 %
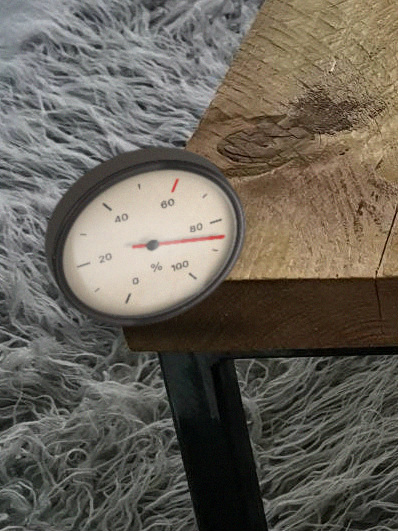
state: 85 %
